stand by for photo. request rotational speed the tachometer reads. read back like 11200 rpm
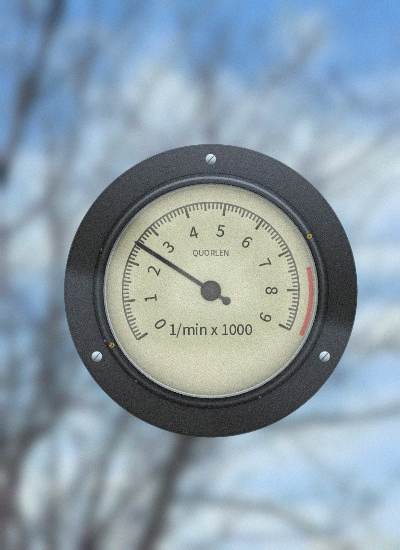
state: 2500 rpm
